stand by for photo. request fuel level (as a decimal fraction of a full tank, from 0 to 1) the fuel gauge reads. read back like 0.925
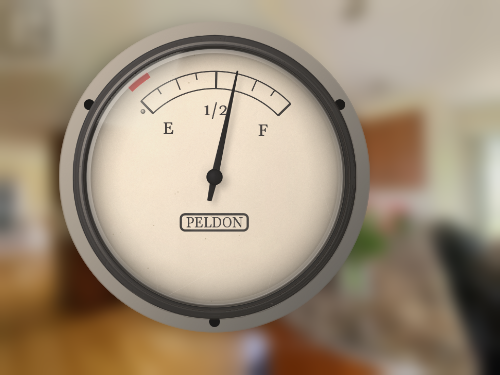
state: 0.625
